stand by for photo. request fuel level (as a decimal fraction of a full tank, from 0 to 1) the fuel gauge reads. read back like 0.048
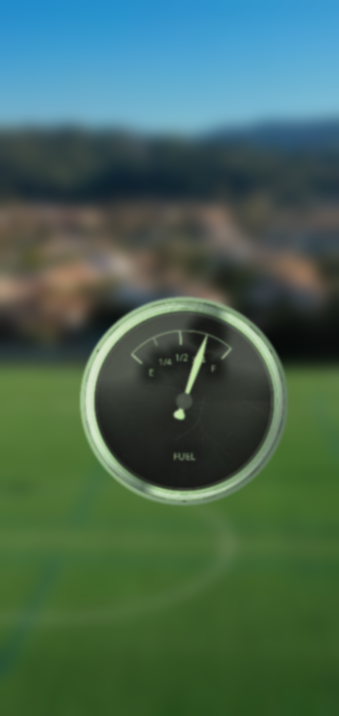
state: 0.75
